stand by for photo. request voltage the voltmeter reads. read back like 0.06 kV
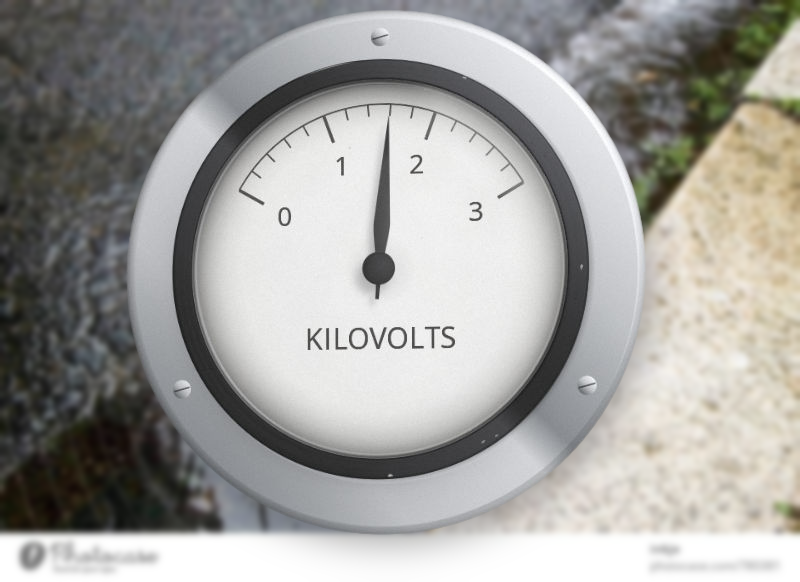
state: 1.6 kV
